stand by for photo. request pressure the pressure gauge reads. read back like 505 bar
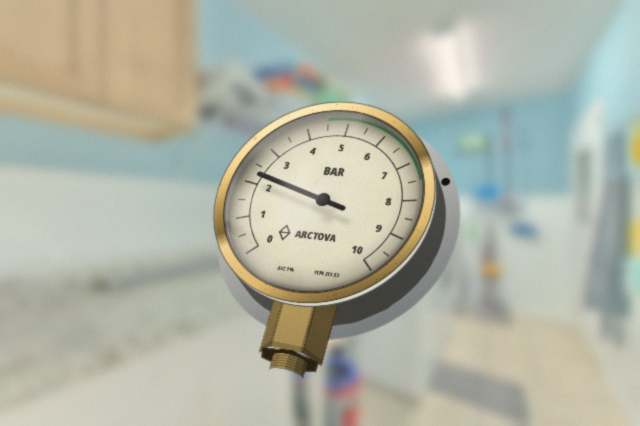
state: 2.25 bar
